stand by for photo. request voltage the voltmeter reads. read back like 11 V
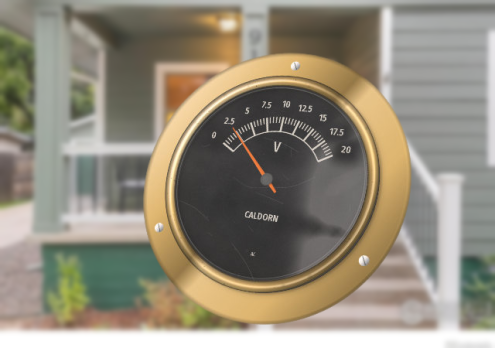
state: 2.5 V
